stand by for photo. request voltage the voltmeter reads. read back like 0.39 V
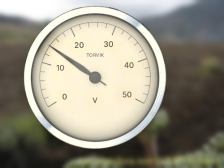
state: 14 V
